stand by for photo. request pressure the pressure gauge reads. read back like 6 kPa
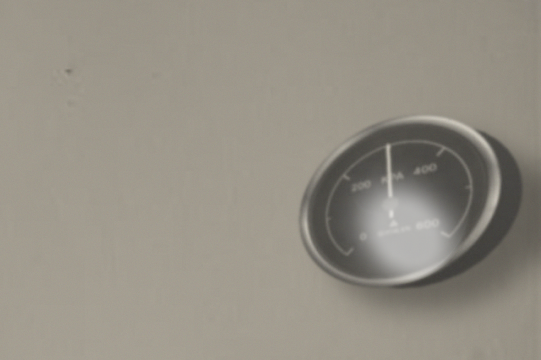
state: 300 kPa
